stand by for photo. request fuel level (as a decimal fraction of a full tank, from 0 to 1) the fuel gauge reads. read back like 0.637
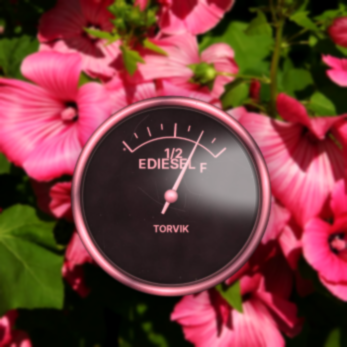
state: 0.75
